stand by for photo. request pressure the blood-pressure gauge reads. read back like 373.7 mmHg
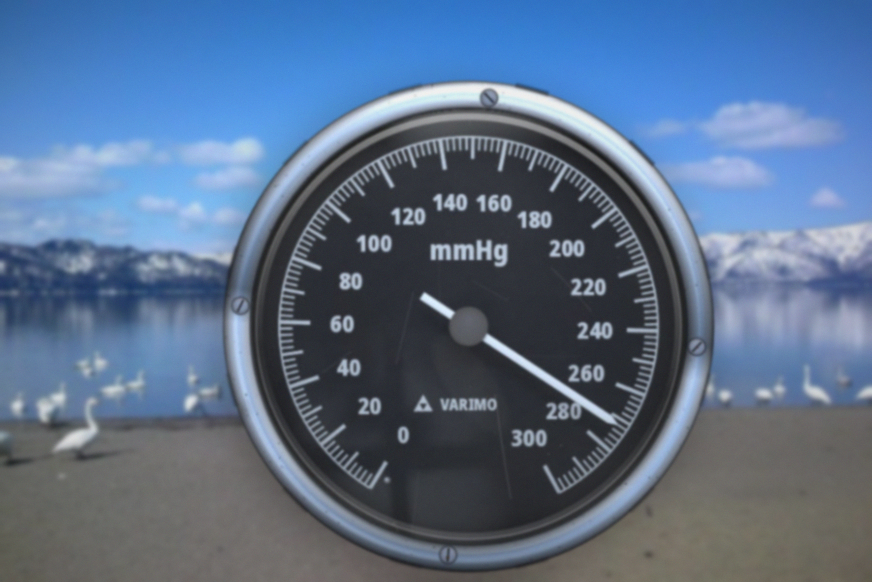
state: 272 mmHg
